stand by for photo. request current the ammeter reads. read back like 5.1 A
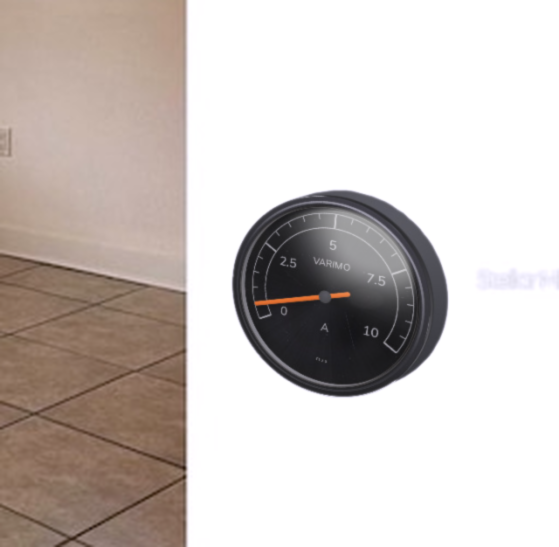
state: 0.5 A
